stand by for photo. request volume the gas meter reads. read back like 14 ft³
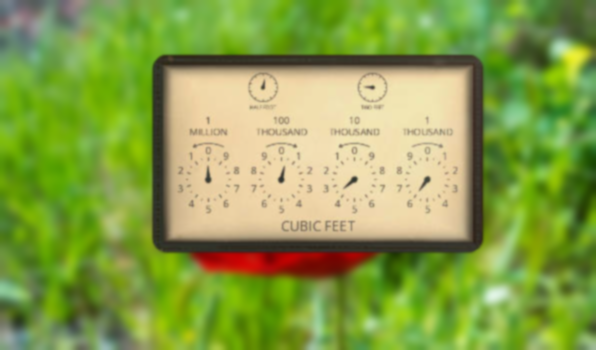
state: 3600 ft³
